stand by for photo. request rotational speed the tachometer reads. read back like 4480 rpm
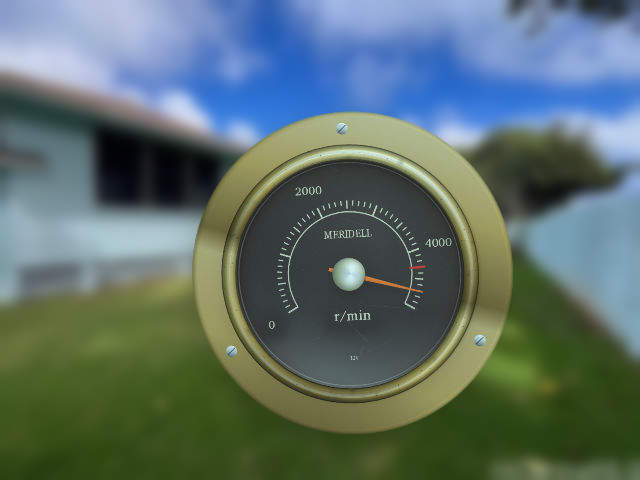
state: 4700 rpm
